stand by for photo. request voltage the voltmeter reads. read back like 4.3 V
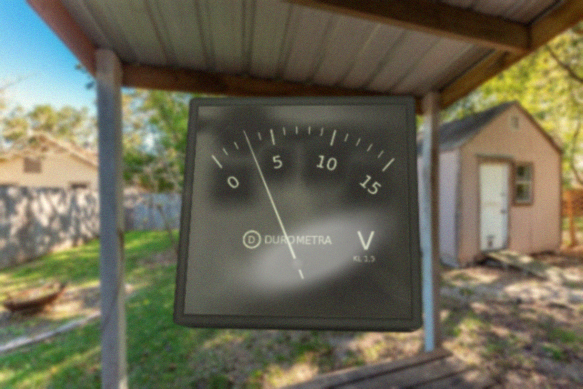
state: 3 V
